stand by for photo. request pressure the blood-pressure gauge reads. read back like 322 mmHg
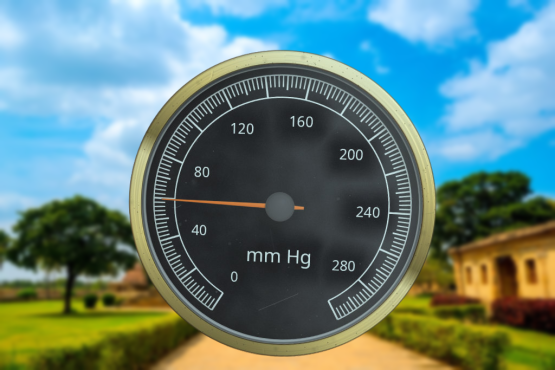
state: 60 mmHg
